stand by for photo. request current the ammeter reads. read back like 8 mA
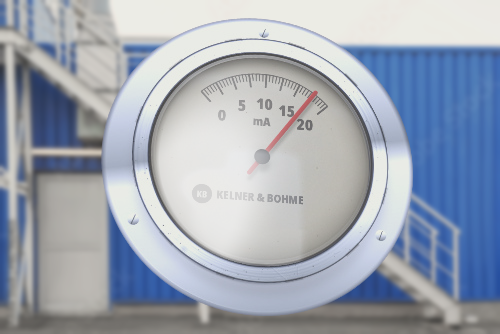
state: 17.5 mA
